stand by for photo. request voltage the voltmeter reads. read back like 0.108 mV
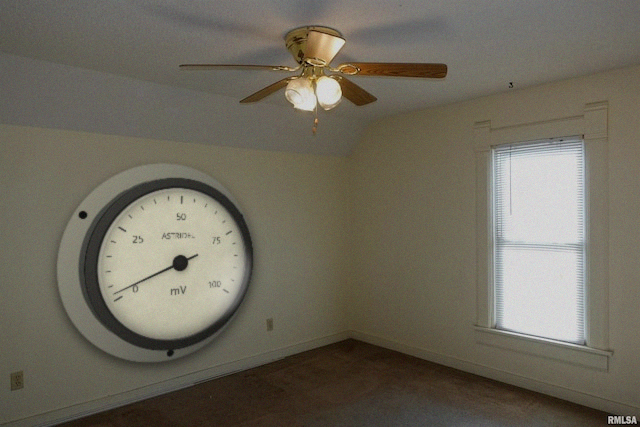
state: 2.5 mV
